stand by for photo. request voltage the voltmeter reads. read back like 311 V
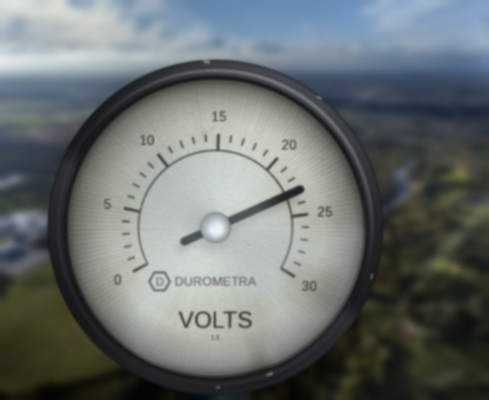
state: 23 V
